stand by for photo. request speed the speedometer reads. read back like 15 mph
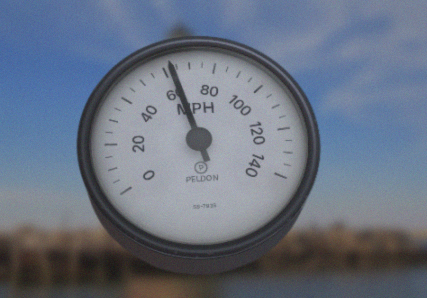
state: 62.5 mph
